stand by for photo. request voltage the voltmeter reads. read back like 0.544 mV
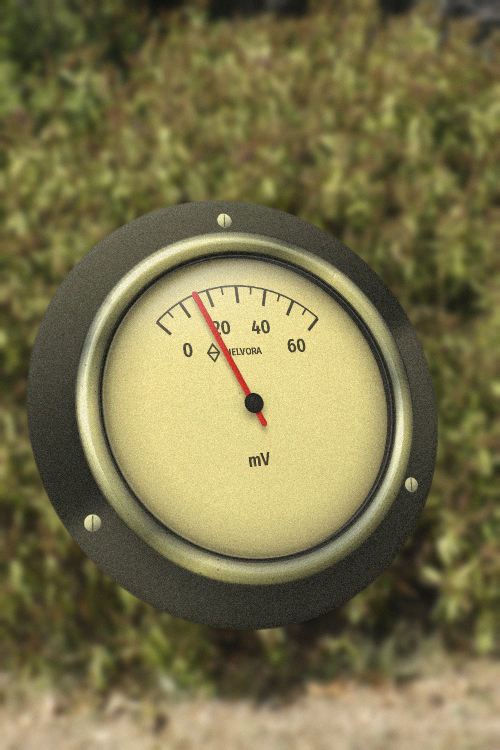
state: 15 mV
